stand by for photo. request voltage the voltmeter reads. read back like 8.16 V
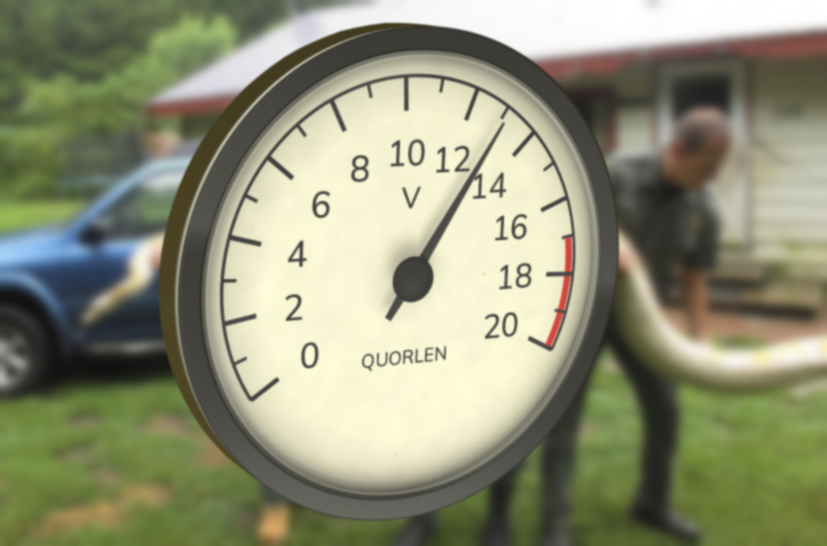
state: 13 V
